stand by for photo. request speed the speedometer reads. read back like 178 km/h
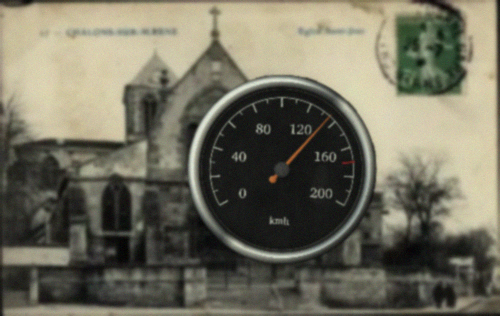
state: 135 km/h
